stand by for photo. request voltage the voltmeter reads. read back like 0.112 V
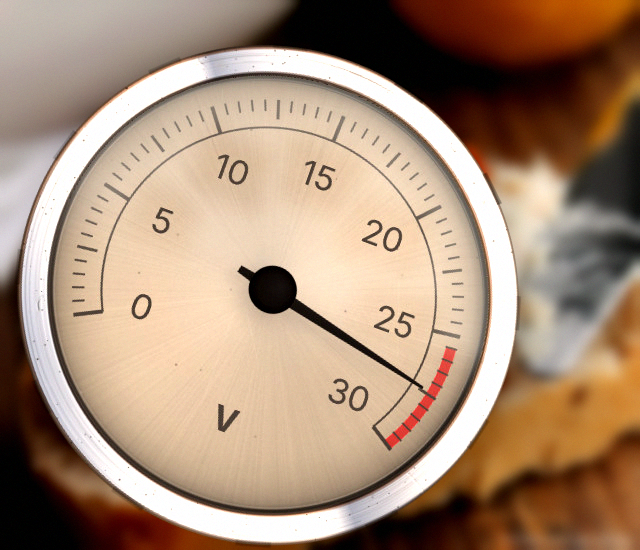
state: 27.5 V
